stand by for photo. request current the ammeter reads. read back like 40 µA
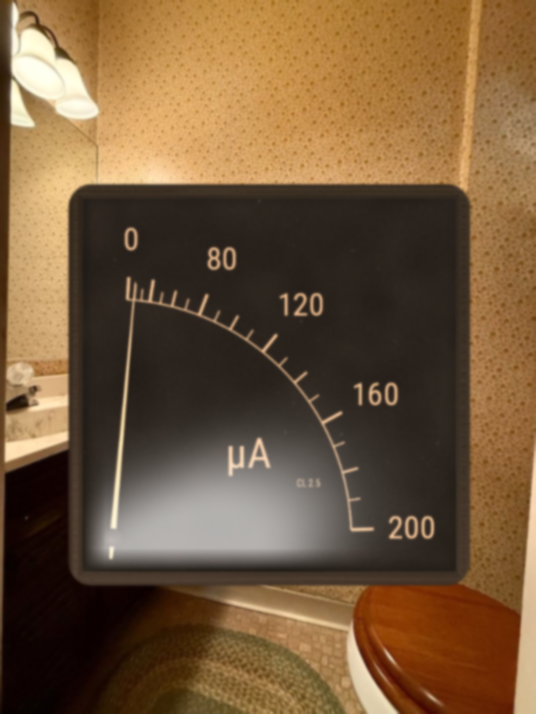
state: 20 µA
